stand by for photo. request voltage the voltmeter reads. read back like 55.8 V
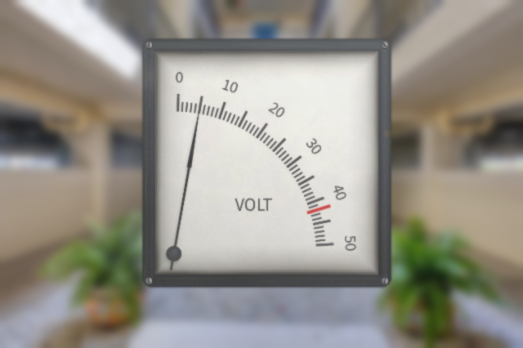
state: 5 V
